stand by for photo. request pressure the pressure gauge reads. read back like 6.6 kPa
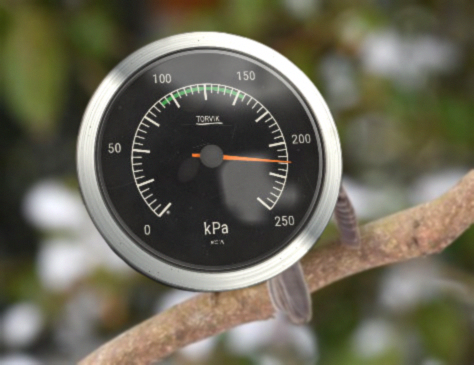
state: 215 kPa
